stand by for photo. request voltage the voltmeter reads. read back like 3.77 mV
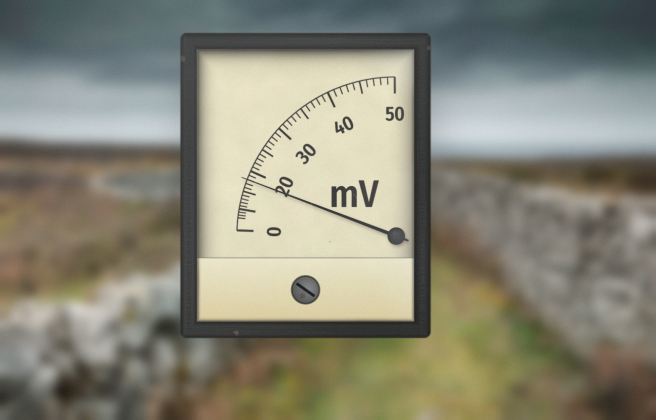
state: 18 mV
